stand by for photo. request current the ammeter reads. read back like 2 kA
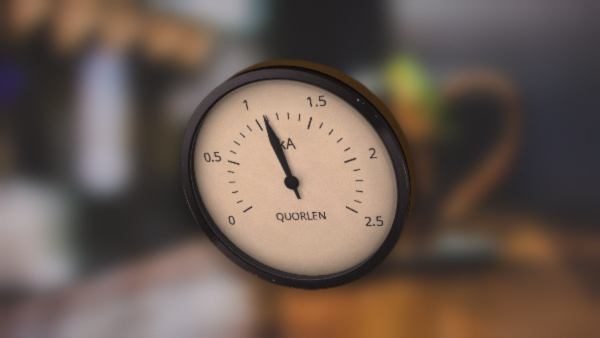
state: 1.1 kA
